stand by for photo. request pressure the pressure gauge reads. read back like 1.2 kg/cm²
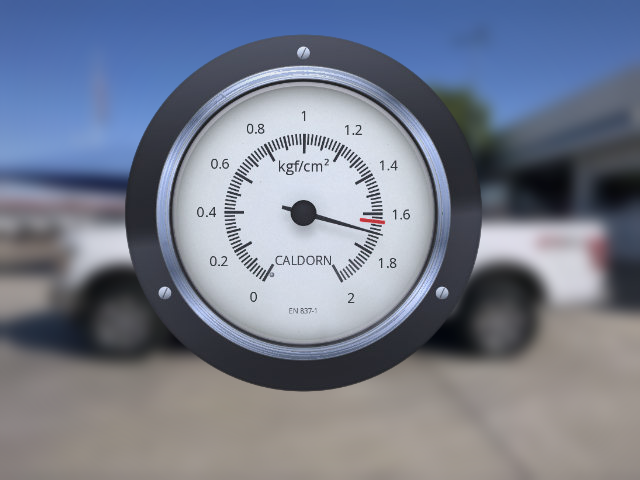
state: 1.7 kg/cm²
